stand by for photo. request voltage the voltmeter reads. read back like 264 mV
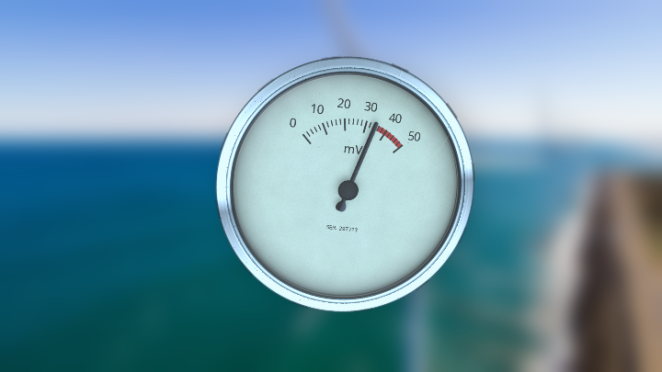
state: 34 mV
